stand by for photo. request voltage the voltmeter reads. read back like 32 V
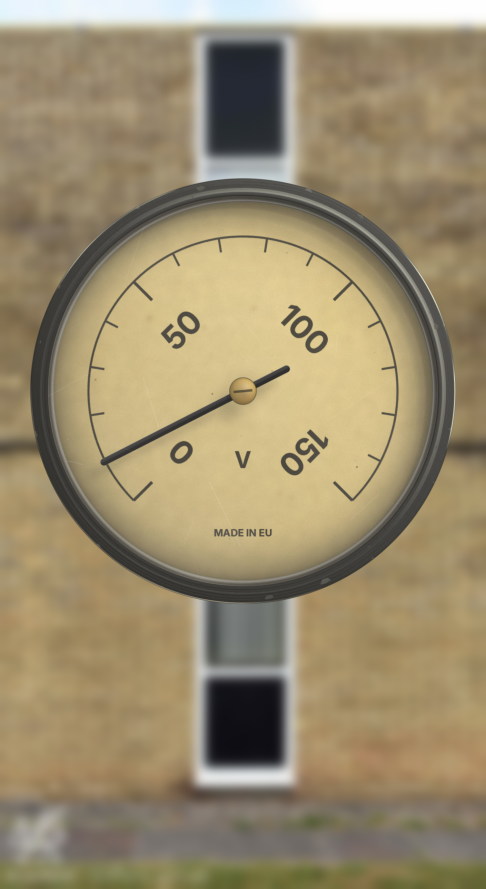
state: 10 V
